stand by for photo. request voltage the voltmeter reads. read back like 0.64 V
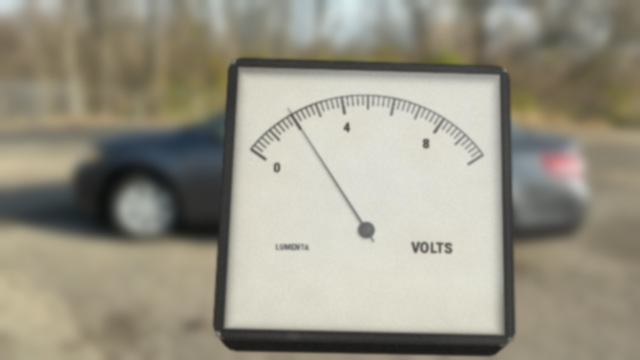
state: 2 V
